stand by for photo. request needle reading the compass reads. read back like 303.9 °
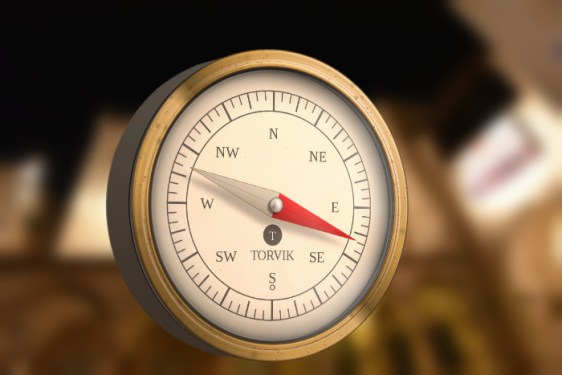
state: 110 °
